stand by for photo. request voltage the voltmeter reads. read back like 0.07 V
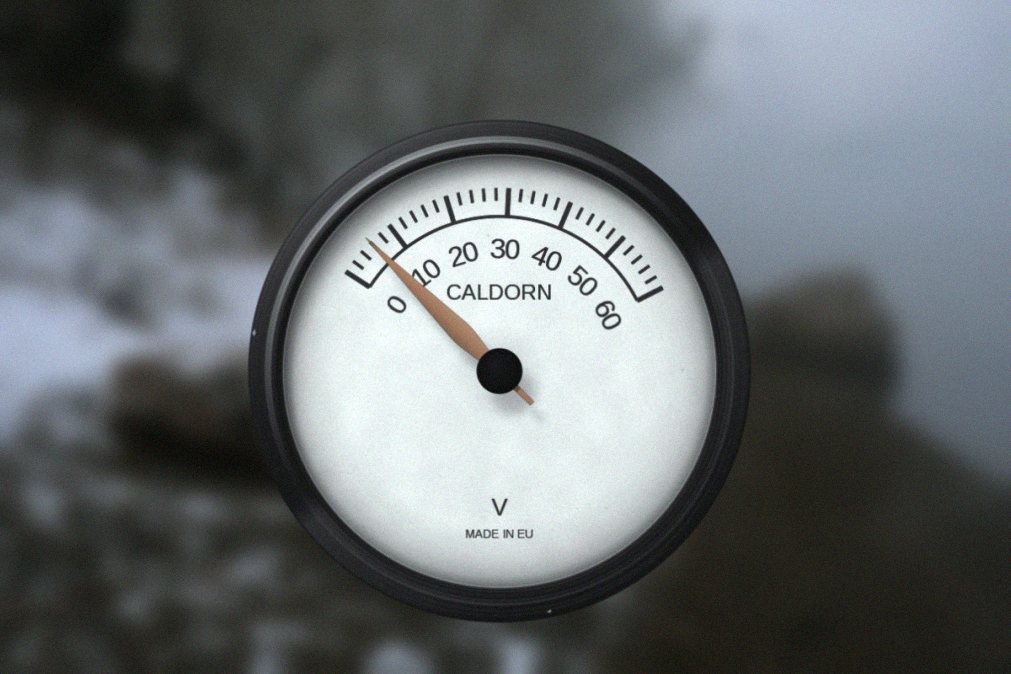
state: 6 V
